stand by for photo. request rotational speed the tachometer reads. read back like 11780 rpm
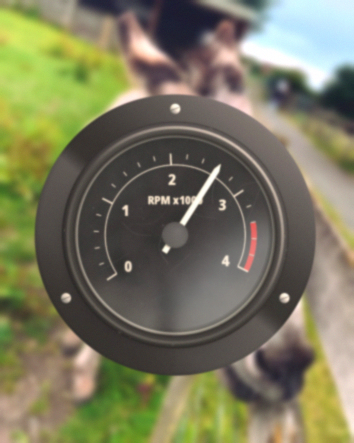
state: 2600 rpm
